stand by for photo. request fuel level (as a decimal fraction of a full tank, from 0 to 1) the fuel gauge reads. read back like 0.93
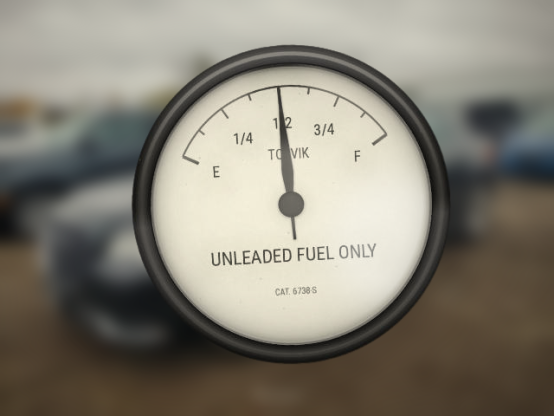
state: 0.5
